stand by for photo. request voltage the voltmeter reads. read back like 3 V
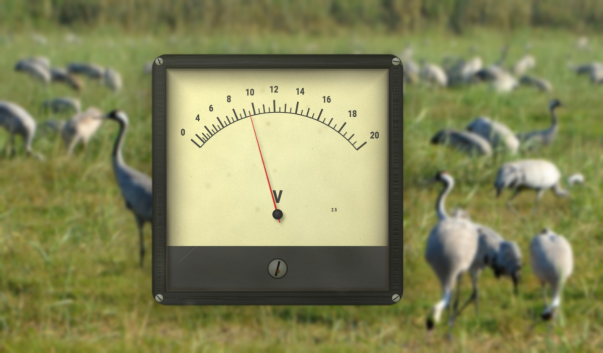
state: 9.5 V
